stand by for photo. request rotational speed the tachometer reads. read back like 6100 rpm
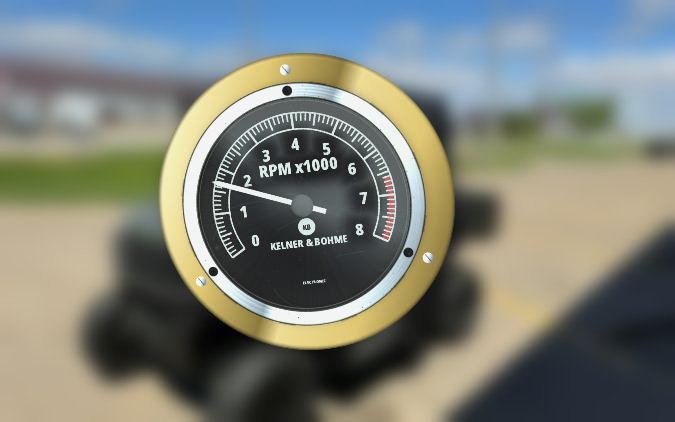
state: 1700 rpm
